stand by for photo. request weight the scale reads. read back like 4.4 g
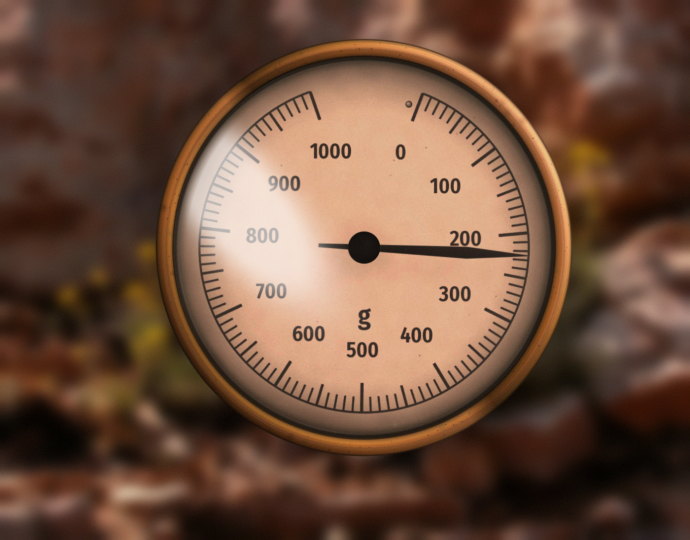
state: 225 g
